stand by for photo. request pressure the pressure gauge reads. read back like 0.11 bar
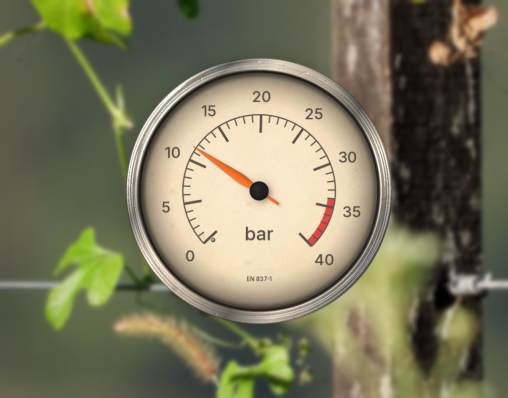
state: 11.5 bar
